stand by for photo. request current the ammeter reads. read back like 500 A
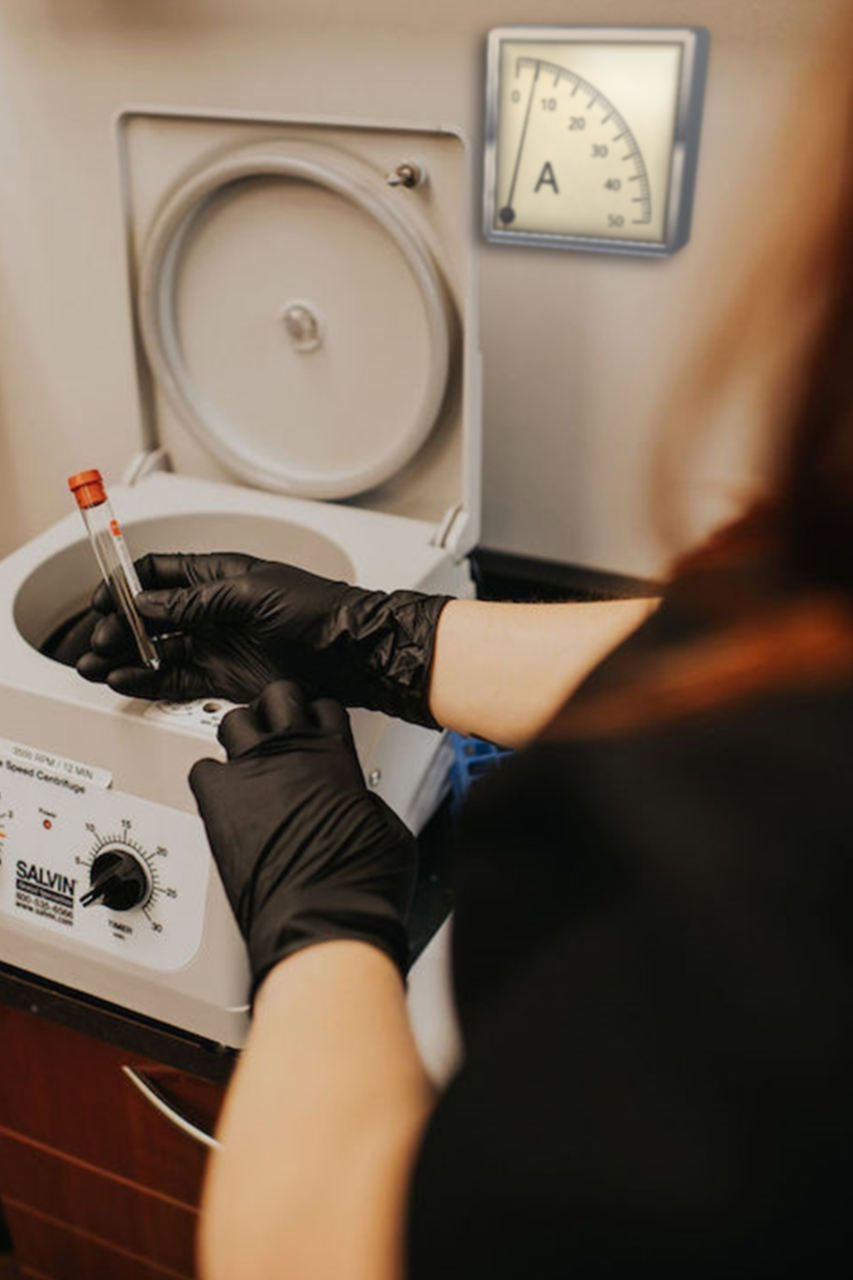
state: 5 A
